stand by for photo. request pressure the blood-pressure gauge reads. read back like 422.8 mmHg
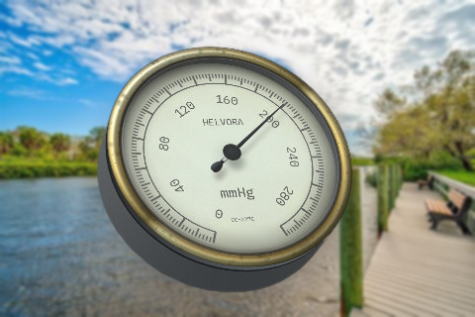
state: 200 mmHg
